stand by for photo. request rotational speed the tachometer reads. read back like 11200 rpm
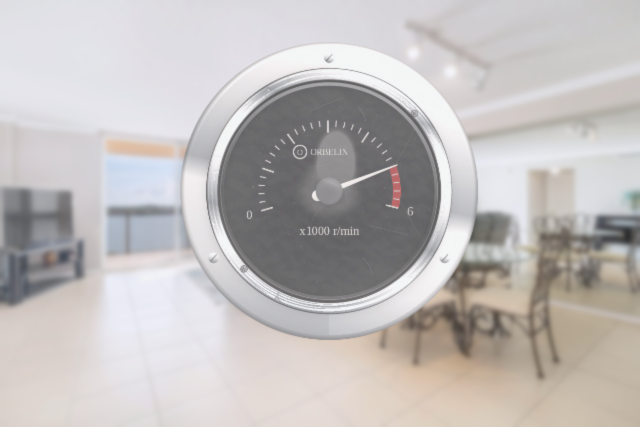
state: 5000 rpm
